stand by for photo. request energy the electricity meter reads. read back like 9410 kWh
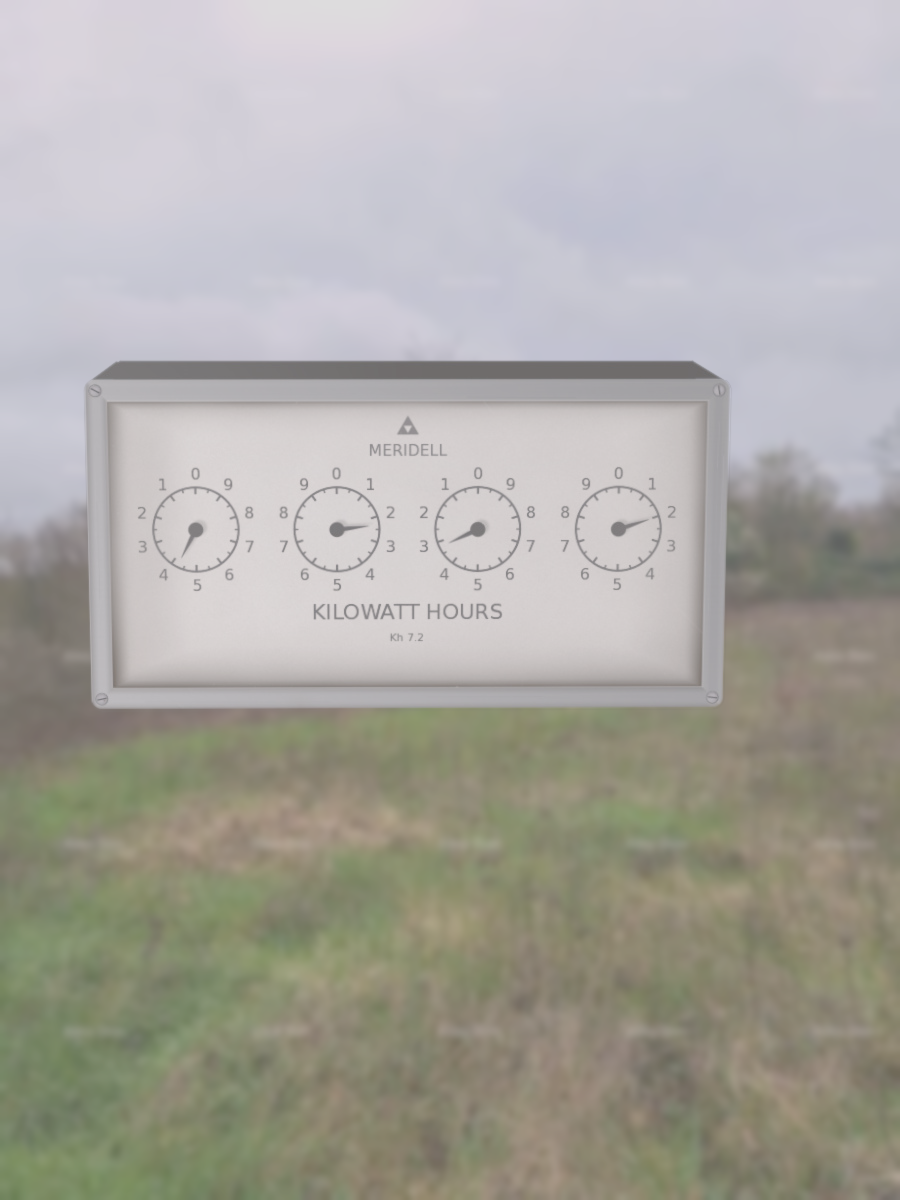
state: 4232 kWh
